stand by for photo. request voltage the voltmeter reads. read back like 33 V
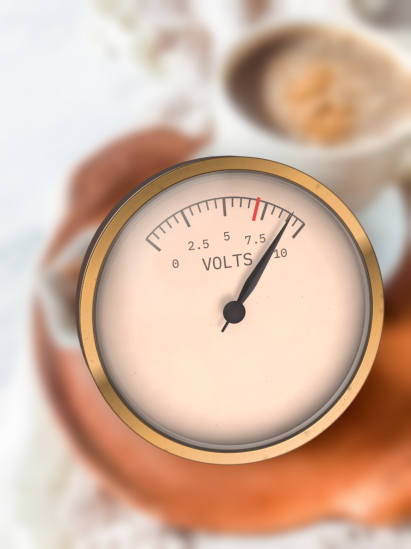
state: 9 V
